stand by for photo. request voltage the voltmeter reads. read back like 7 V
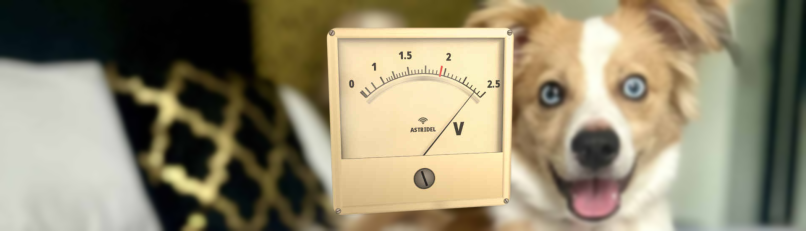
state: 2.4 V
